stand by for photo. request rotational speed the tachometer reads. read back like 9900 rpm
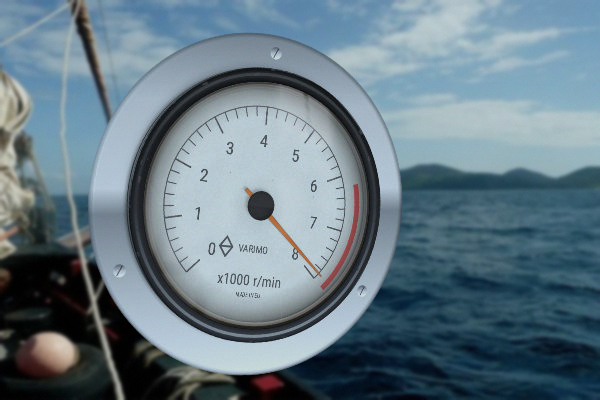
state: 7900 rpm
